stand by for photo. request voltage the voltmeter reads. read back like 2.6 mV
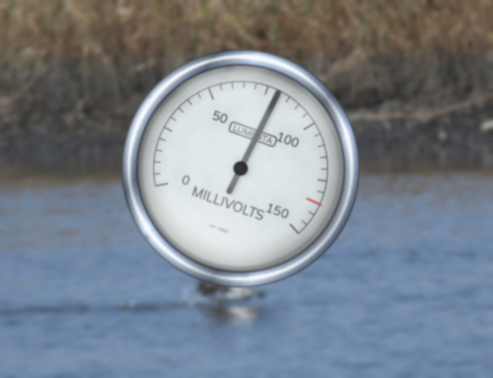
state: 80 mV
